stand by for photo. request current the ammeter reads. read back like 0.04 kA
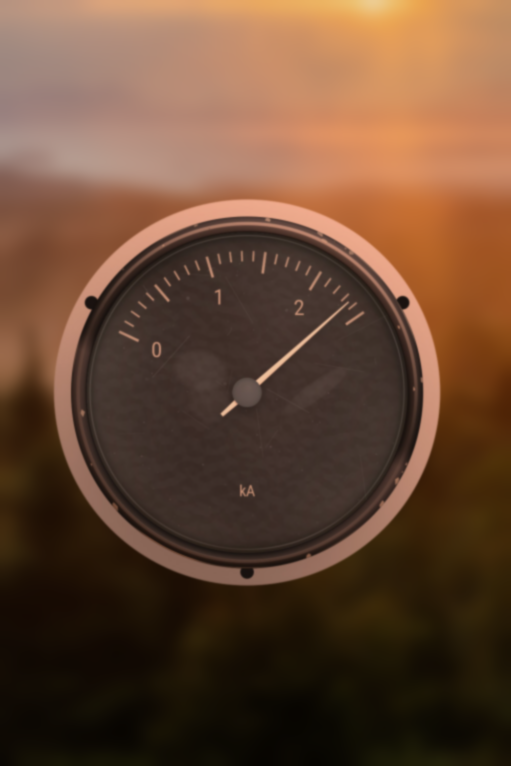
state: 2.35 kA
